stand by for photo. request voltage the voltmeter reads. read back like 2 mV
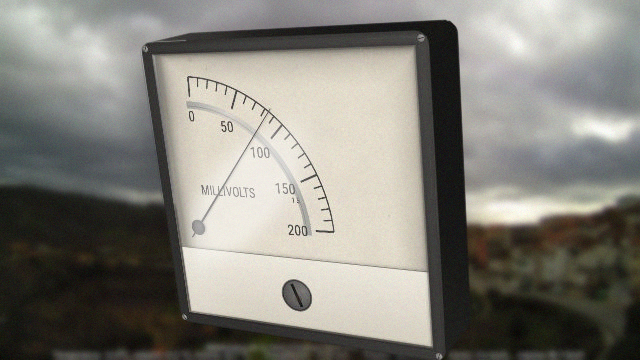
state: 85 mV
